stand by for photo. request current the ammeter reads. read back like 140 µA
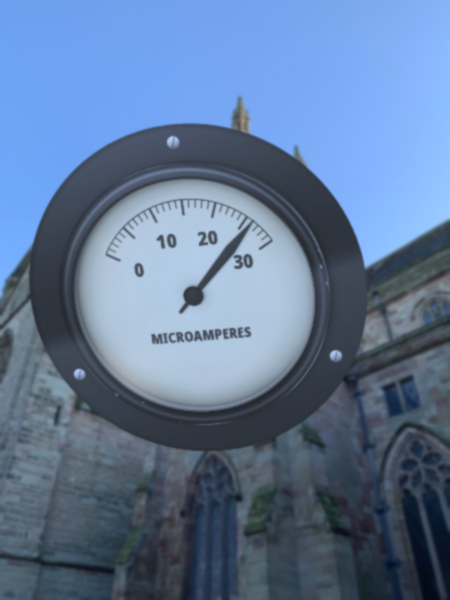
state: 26 µA
